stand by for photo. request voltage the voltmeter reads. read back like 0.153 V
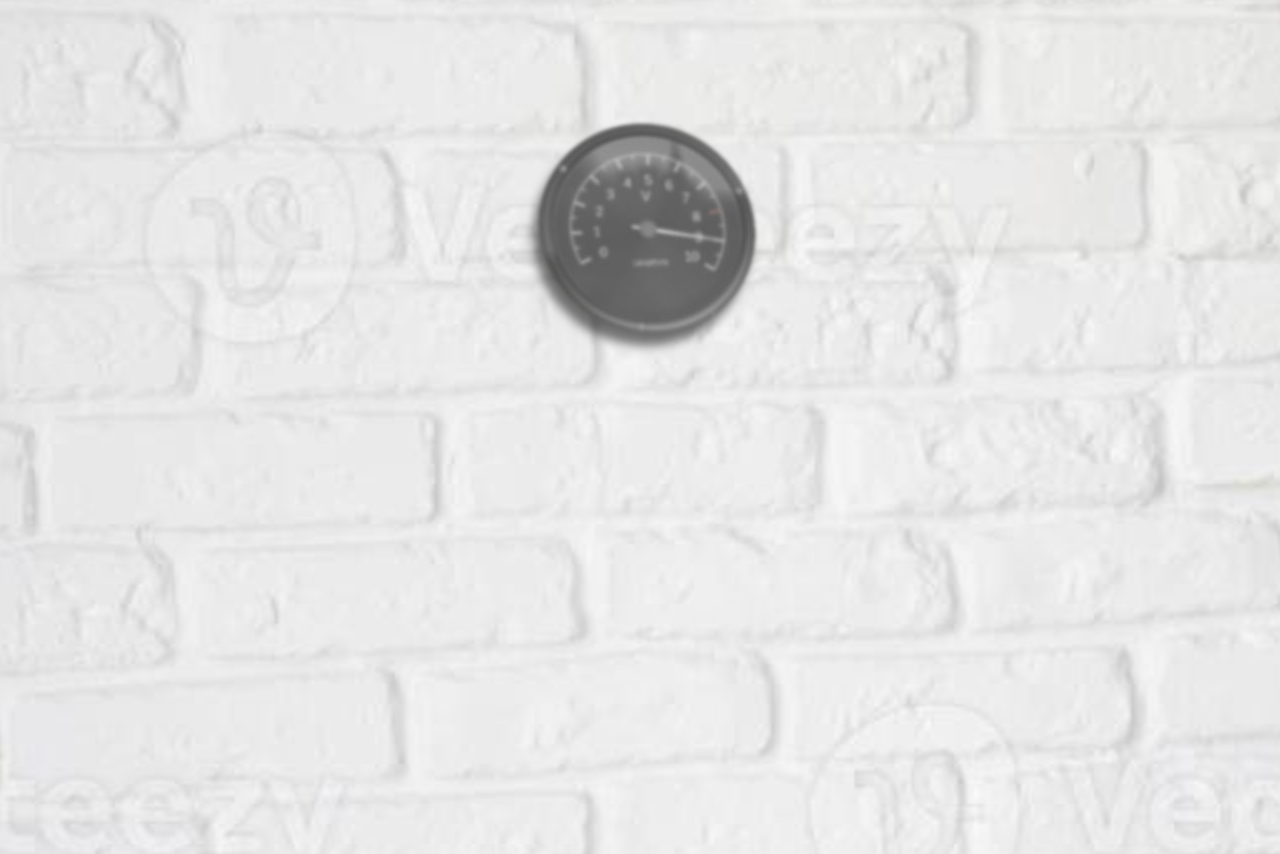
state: 9 V
